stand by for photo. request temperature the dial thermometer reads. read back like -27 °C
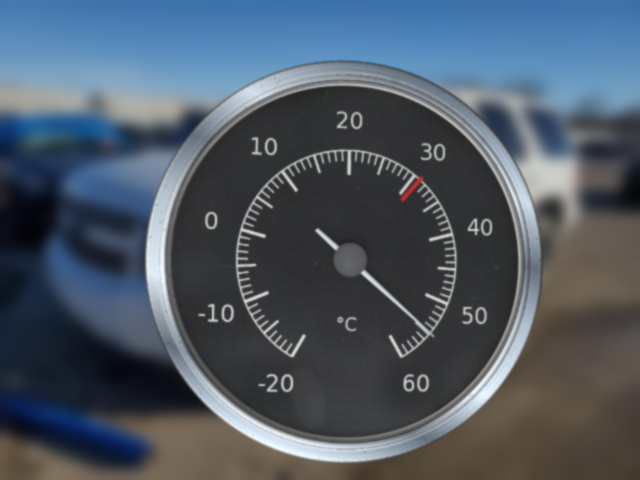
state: 55 °C
